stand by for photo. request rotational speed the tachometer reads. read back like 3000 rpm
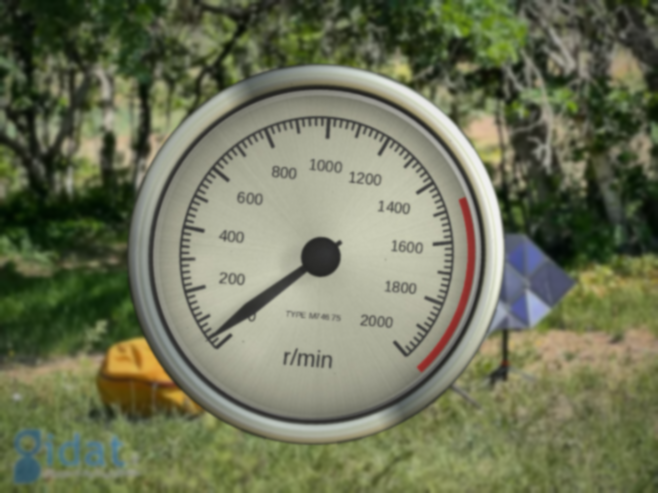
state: 40 rpm
